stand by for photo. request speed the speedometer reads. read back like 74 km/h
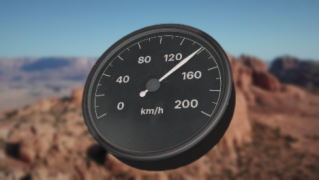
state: 140 km/h
